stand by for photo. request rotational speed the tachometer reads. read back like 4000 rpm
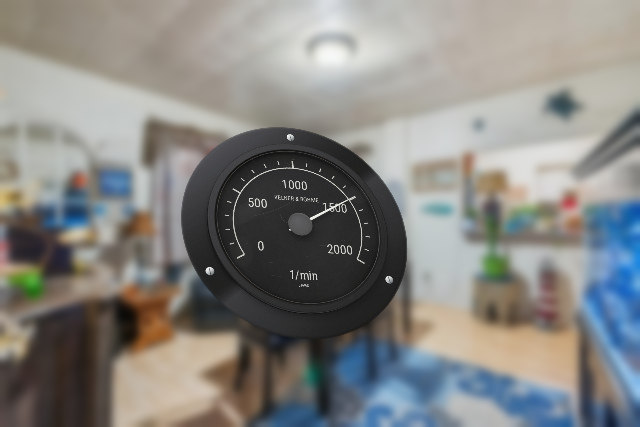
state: 1500 rpm
